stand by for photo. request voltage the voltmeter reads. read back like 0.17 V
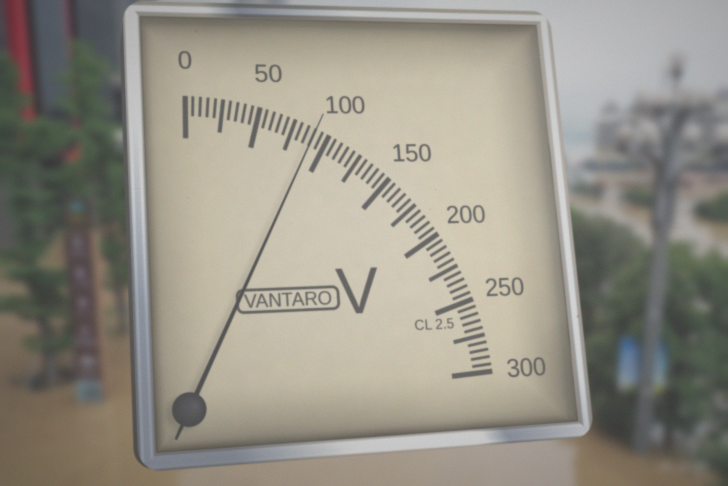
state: 90 V
